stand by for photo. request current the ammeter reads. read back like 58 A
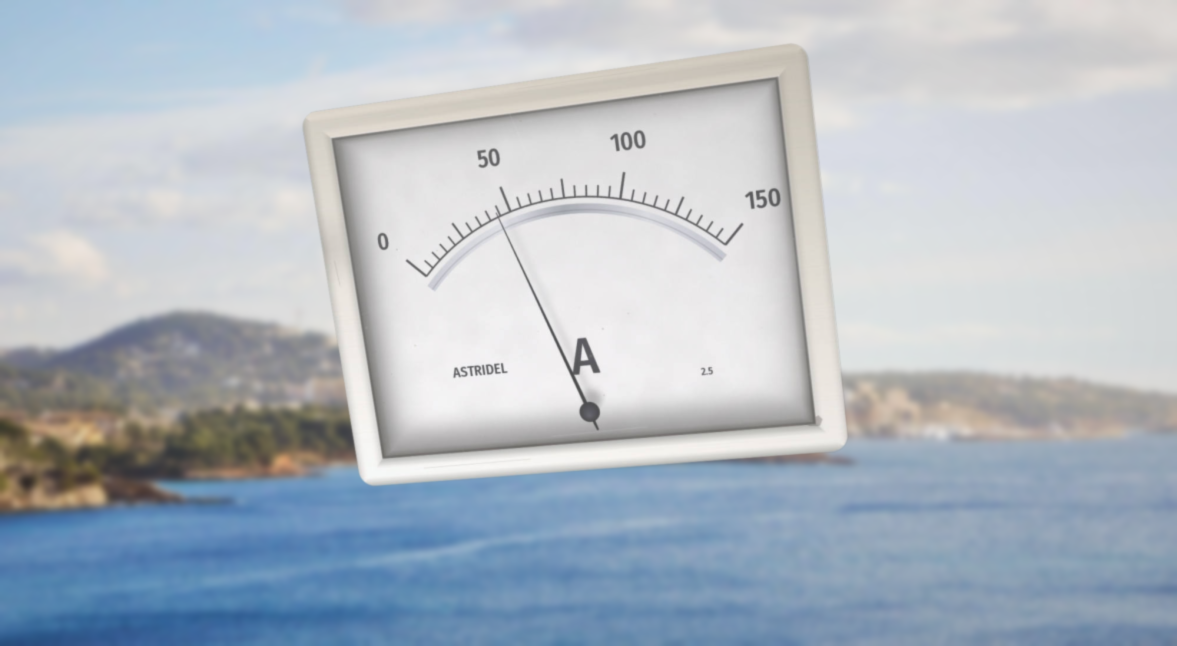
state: 45 A
